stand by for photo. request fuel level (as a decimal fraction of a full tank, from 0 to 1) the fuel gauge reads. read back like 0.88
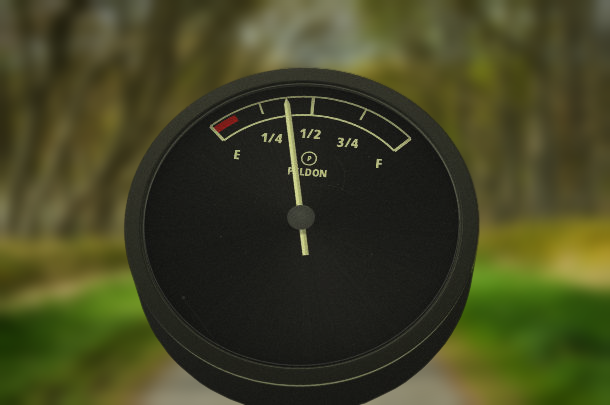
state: 0.375
